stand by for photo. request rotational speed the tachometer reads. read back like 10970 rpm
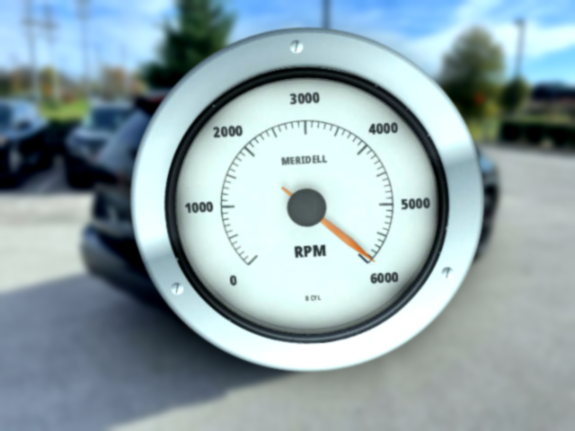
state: 5900 rpm
